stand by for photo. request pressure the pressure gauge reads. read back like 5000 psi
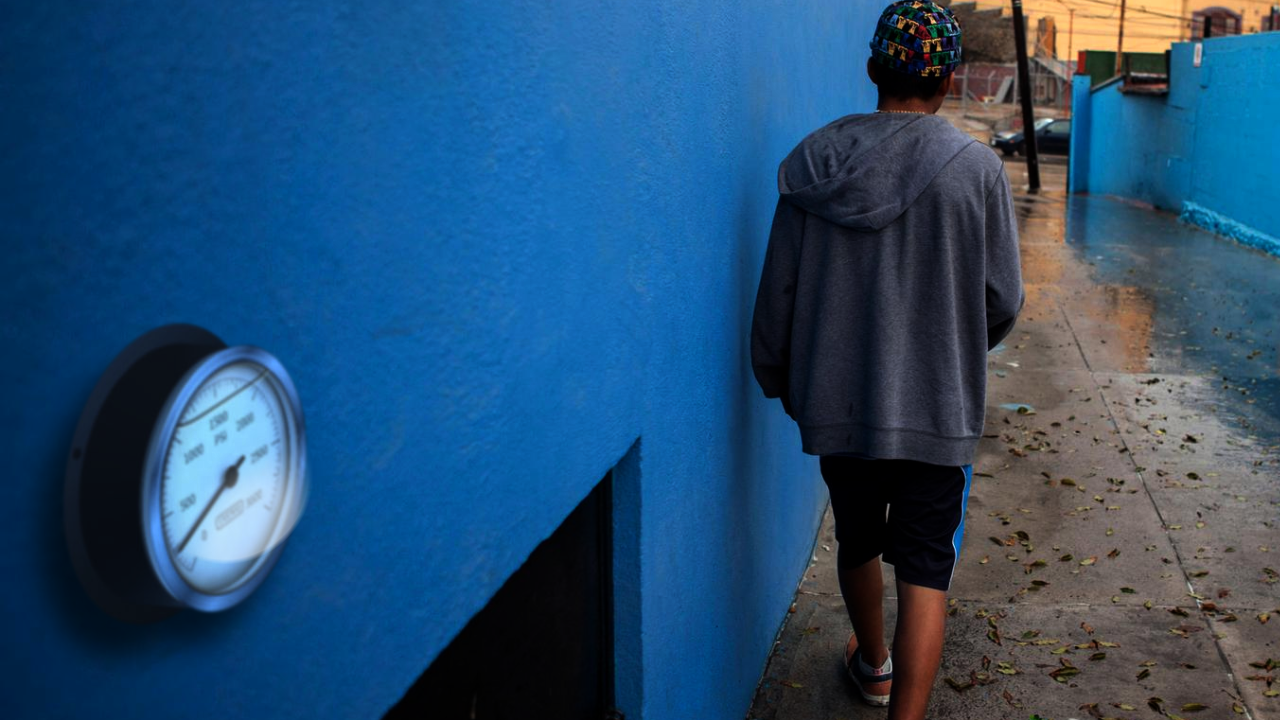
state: 250 psi
